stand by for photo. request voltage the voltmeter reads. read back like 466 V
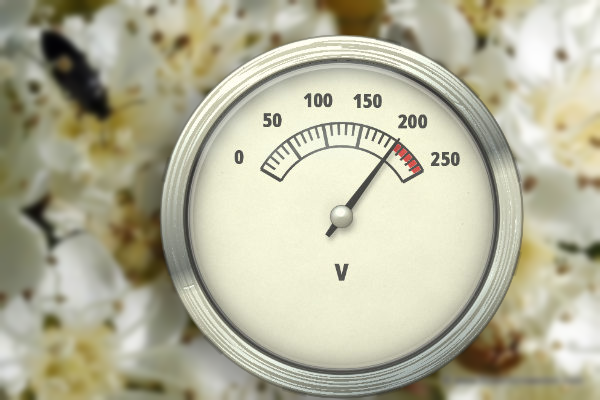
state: 200 V
